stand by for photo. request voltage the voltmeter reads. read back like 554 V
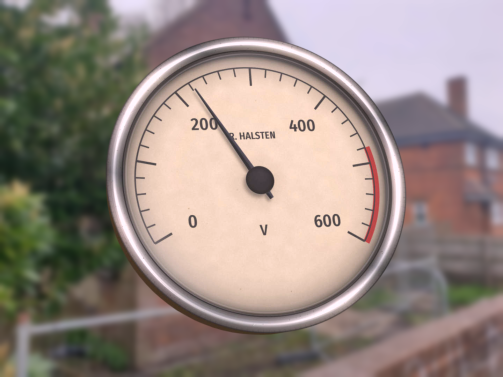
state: 220 V
